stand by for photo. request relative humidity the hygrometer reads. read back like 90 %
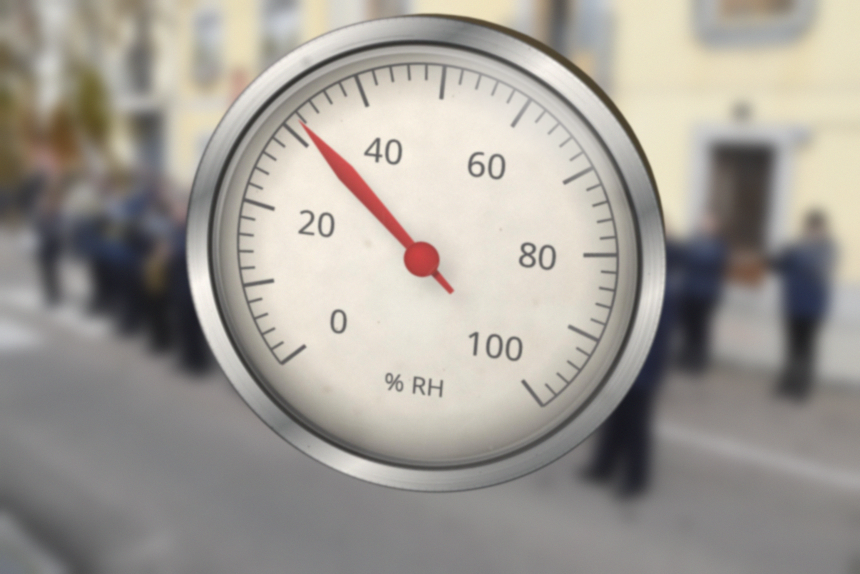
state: 32 %
